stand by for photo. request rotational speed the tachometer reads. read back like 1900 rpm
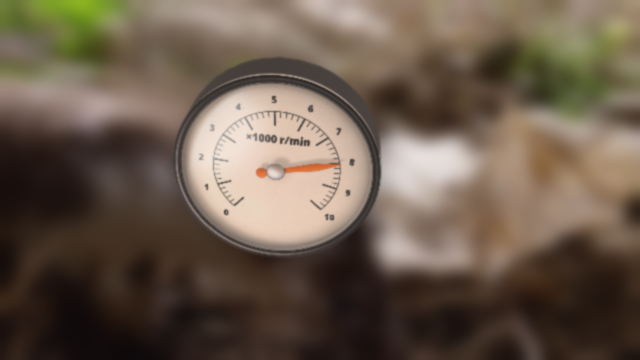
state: 8000 rpm
